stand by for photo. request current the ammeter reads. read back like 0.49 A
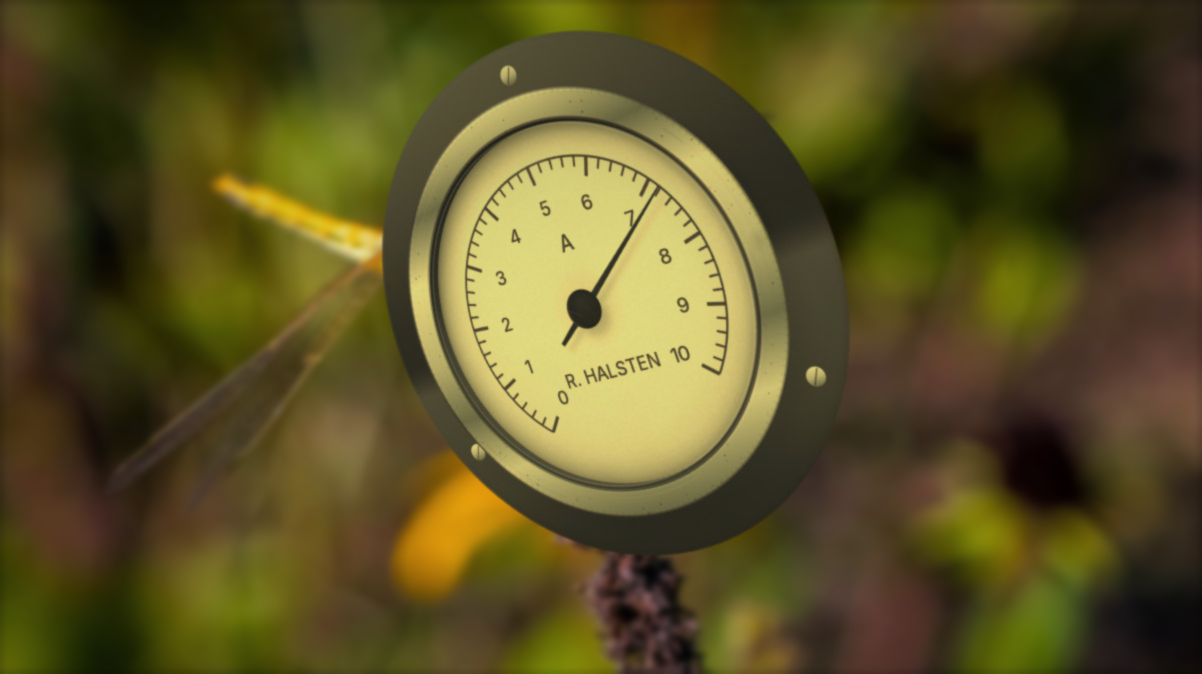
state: 7.2 A
